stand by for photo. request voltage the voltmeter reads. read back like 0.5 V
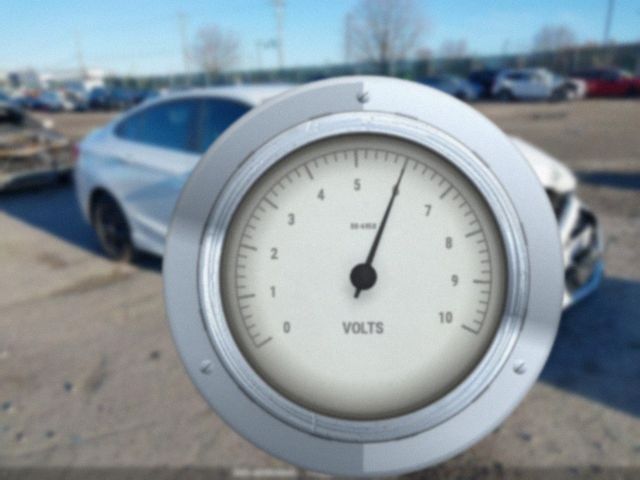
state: 6 V
